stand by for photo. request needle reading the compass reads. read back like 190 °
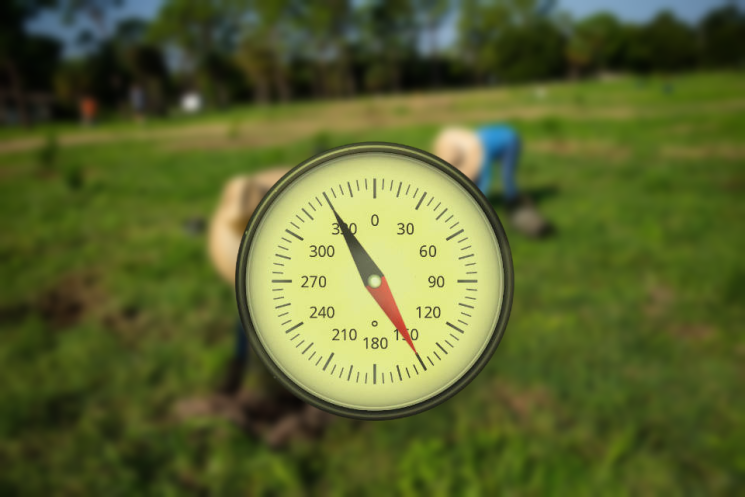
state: 150 °
